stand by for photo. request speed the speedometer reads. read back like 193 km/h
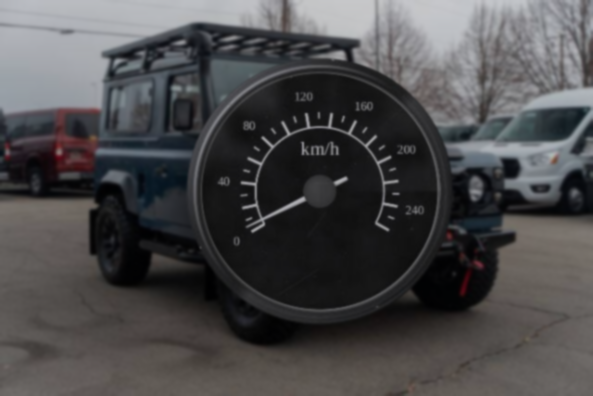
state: 5 km/h
